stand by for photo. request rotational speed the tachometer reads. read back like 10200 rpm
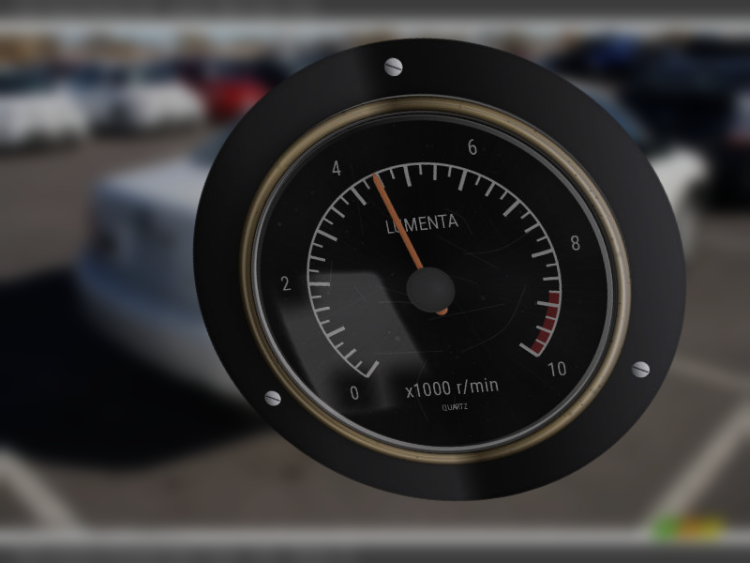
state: 4500 rpm
